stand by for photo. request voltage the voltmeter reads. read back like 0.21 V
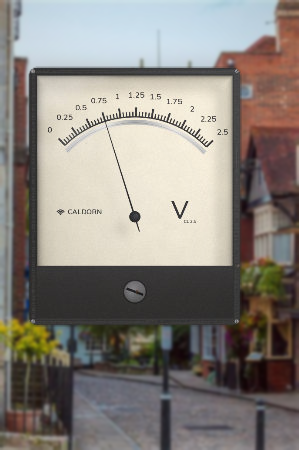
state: 0.75 V
